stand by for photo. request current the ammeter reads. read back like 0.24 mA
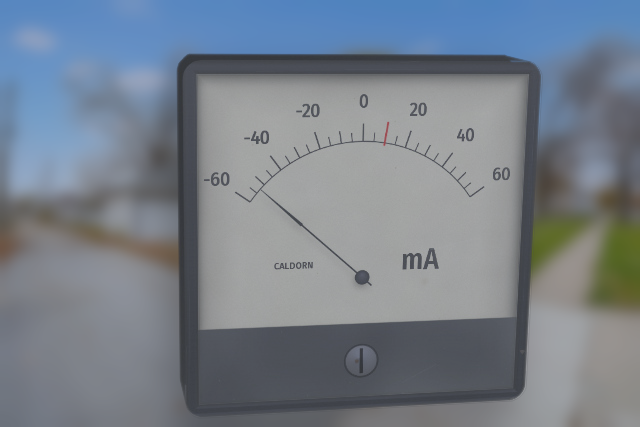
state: -52.5 mA
